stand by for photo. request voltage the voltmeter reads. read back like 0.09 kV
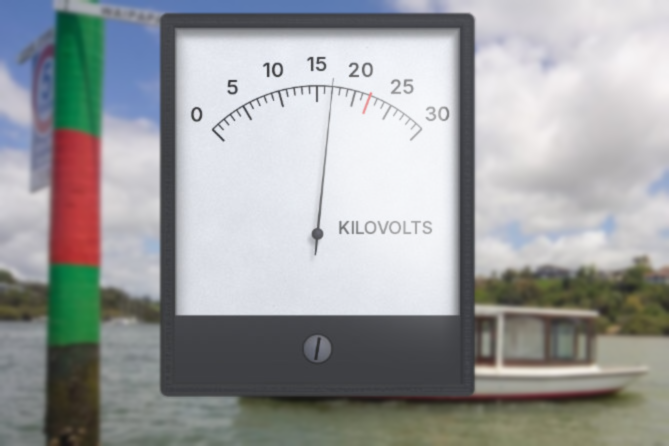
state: 17 kV
